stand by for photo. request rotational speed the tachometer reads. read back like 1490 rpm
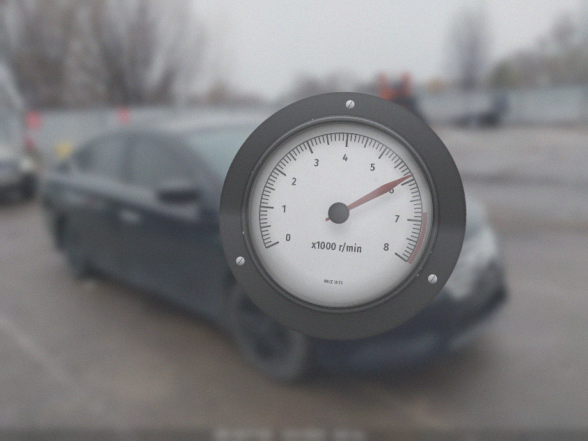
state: 5900 rpm
